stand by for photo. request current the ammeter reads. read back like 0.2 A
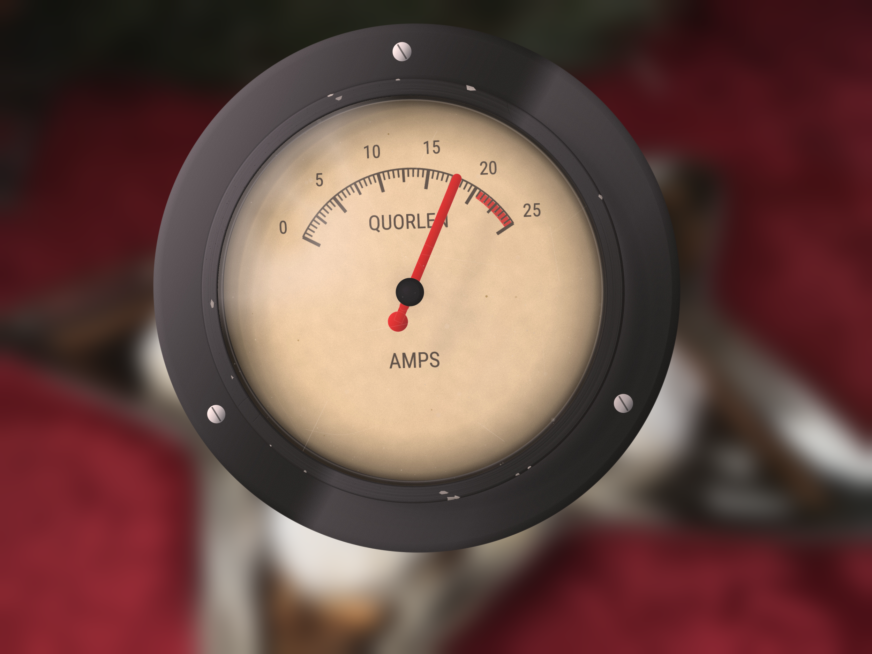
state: 18 A
